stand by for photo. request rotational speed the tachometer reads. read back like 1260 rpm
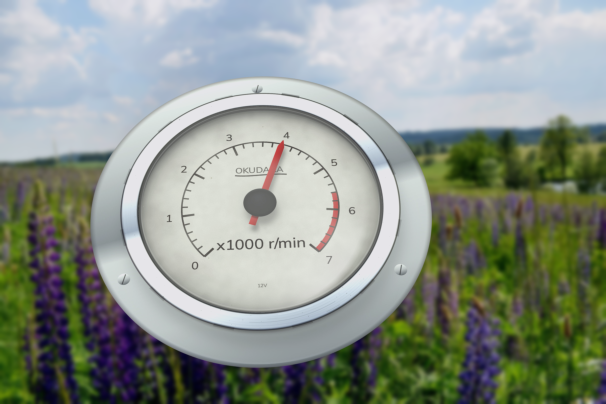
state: 4000 rpm
